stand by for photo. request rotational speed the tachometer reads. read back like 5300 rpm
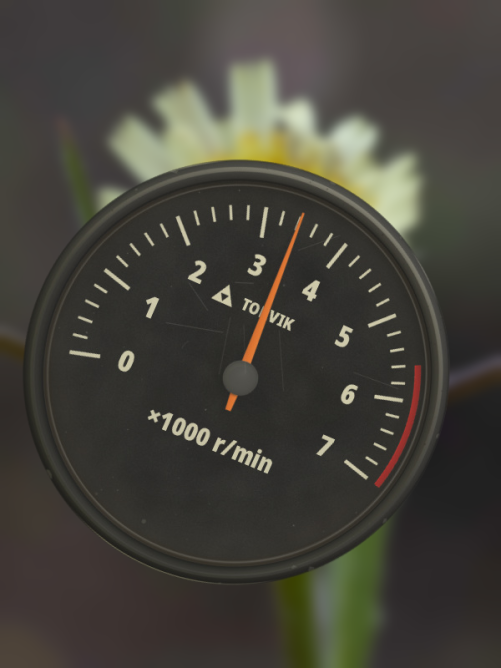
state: 3400 rpm
